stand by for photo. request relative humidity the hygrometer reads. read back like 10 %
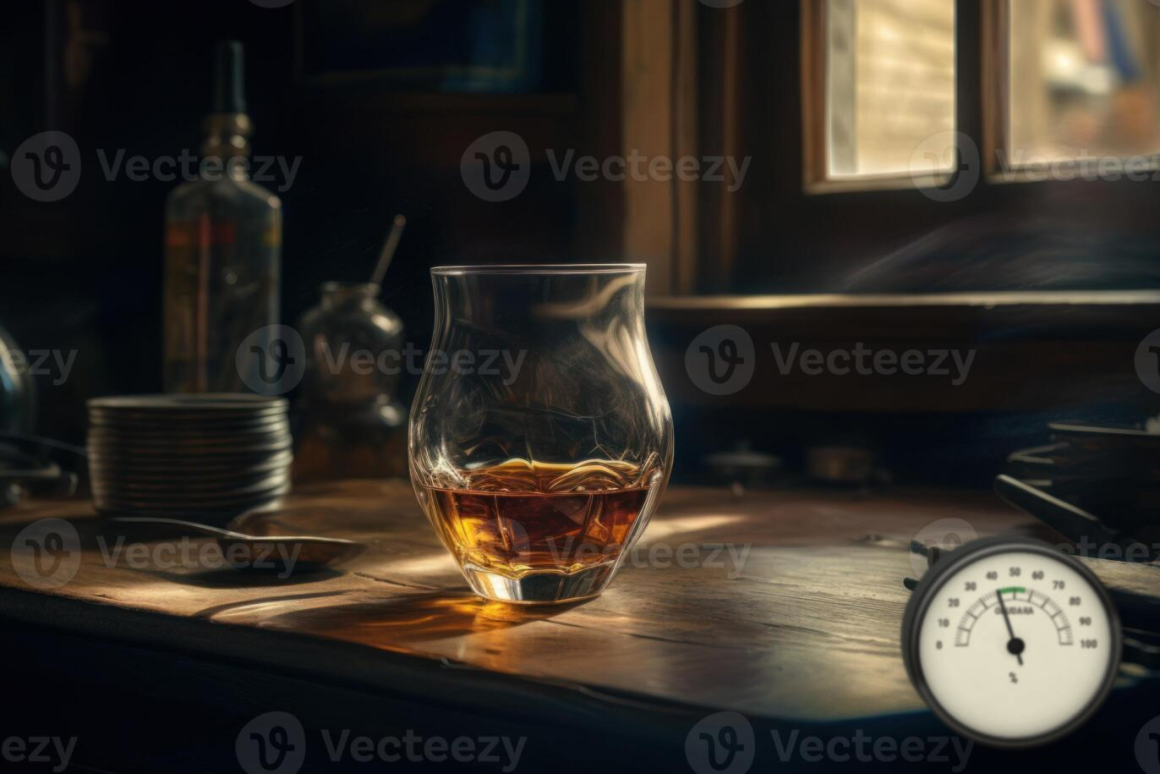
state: 40 %
